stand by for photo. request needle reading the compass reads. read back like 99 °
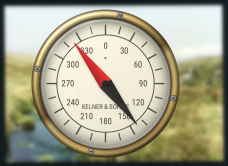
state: 322.5 °
